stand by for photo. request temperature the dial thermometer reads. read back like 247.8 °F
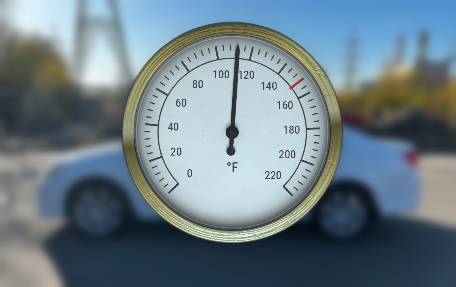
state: 112 °F
